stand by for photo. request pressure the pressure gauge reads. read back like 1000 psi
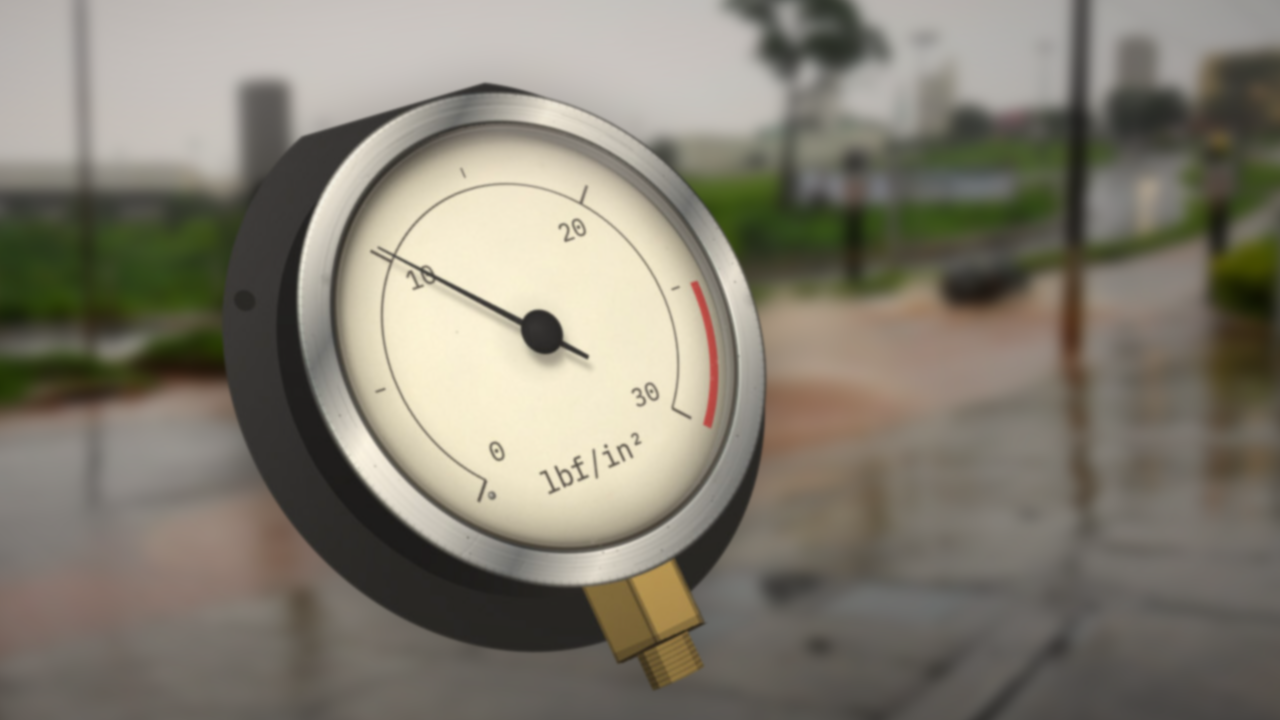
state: 10 psi
